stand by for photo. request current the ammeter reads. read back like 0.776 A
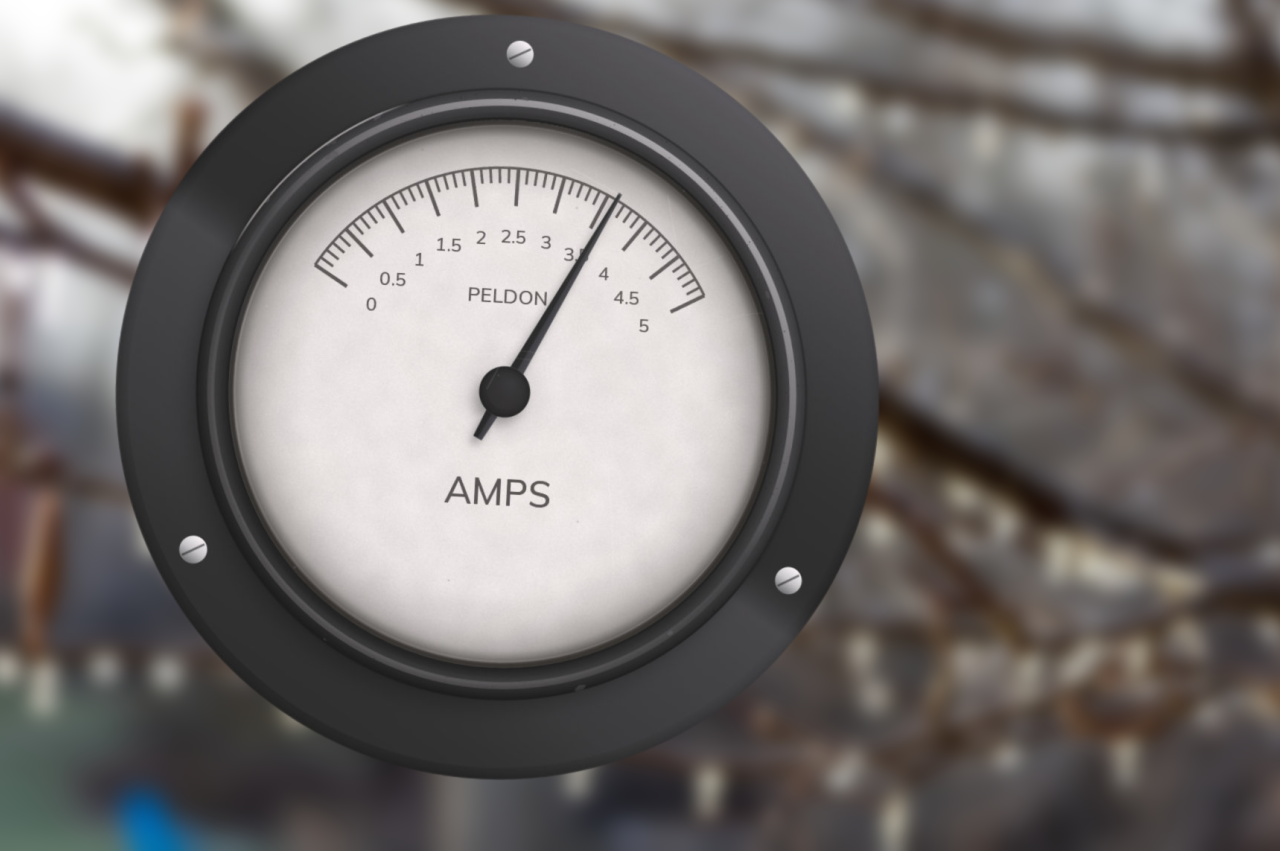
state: 3.6 A
